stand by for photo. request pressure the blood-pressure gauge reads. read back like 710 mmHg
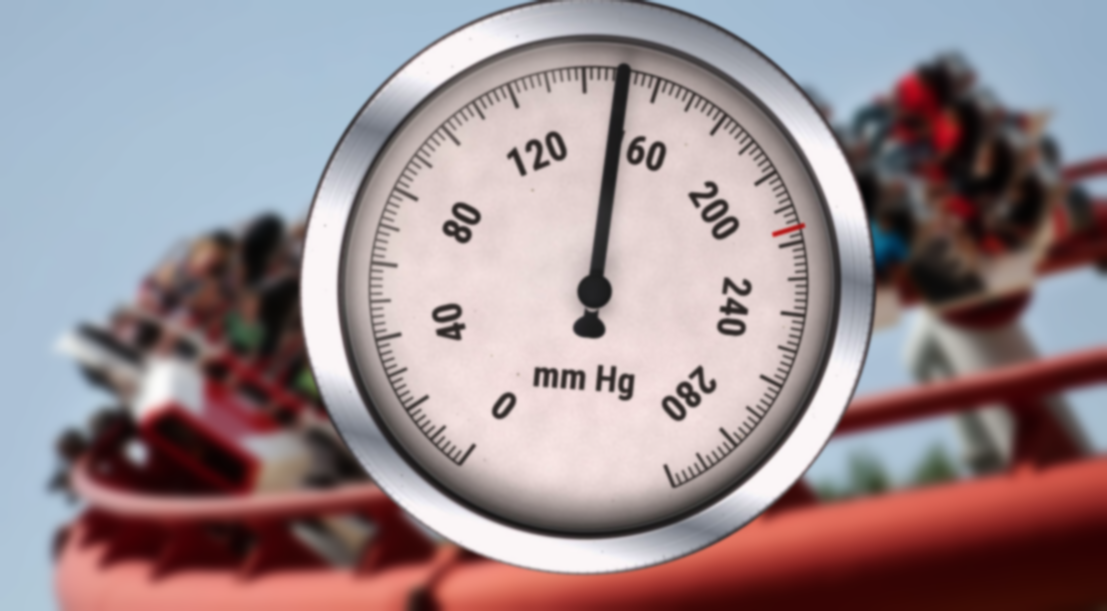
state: 150 mmHg
